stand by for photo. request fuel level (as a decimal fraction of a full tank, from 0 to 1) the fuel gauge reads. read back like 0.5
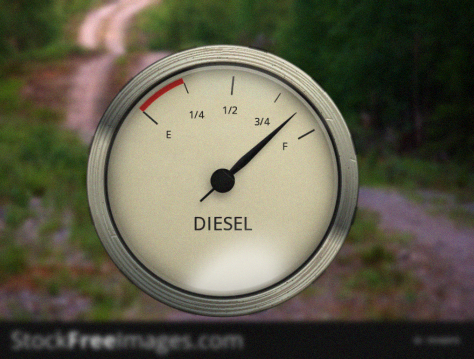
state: 0.875
